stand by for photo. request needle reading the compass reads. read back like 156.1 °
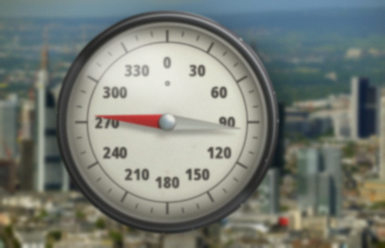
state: 275 °
